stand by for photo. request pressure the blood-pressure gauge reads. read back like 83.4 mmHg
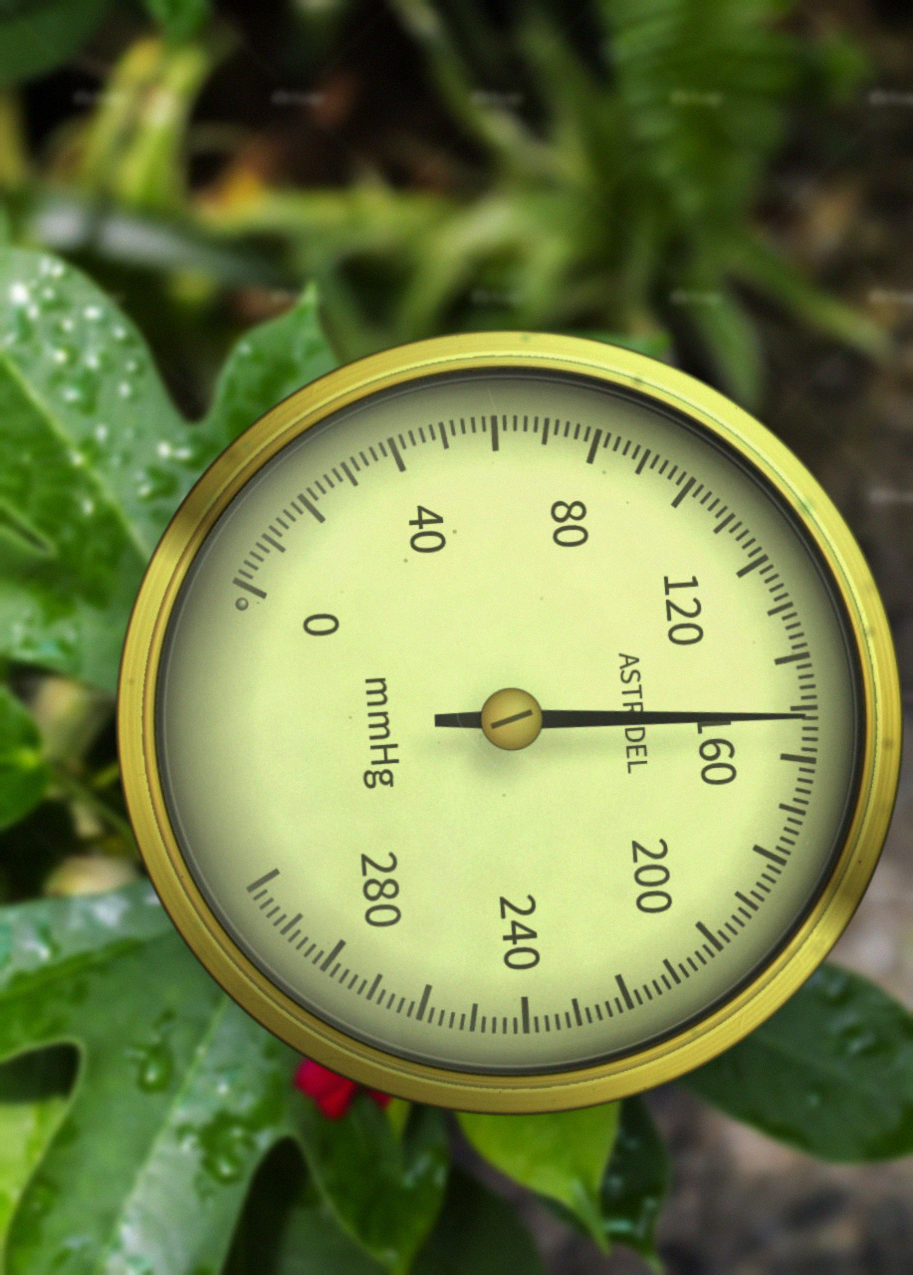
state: 152 mmHg
